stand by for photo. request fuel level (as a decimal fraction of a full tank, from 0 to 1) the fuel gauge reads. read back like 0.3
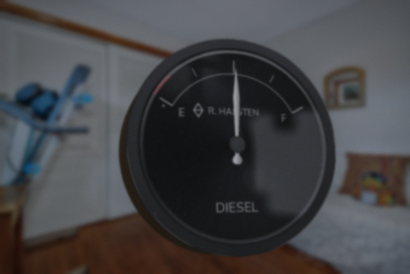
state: 0.5
